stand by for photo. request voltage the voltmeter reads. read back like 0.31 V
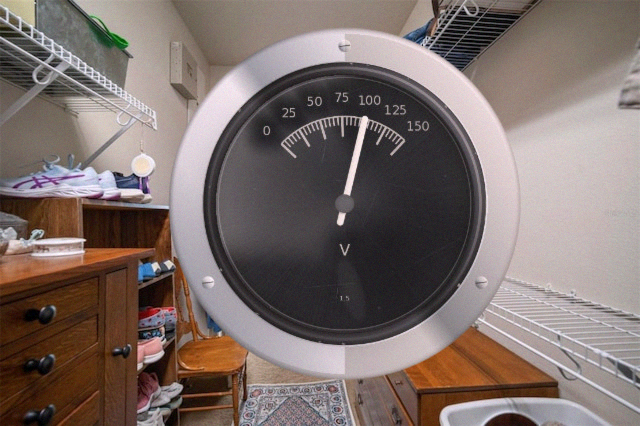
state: 100 V
